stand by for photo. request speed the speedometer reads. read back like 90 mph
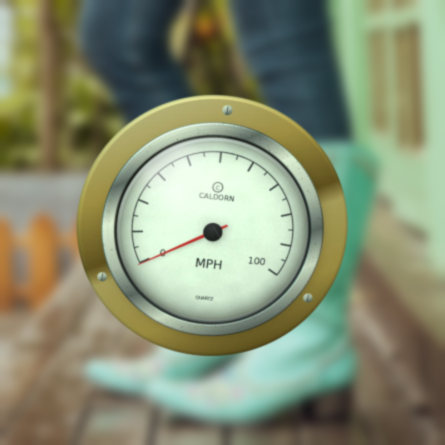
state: 0 mph
